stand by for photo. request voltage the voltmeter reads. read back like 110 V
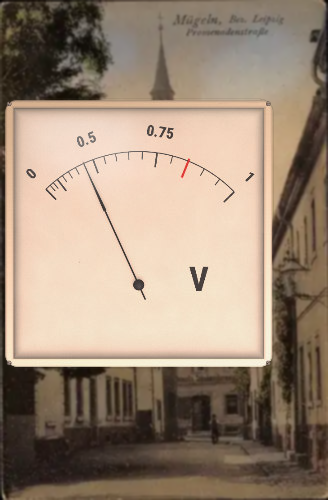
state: 0.45 V
